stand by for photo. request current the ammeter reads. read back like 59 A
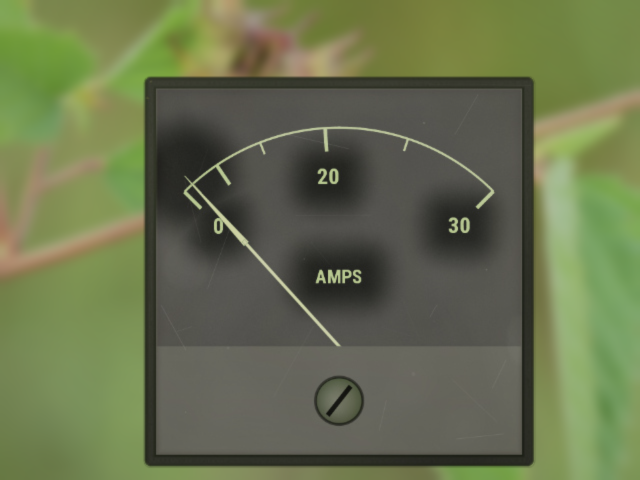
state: 5 A
